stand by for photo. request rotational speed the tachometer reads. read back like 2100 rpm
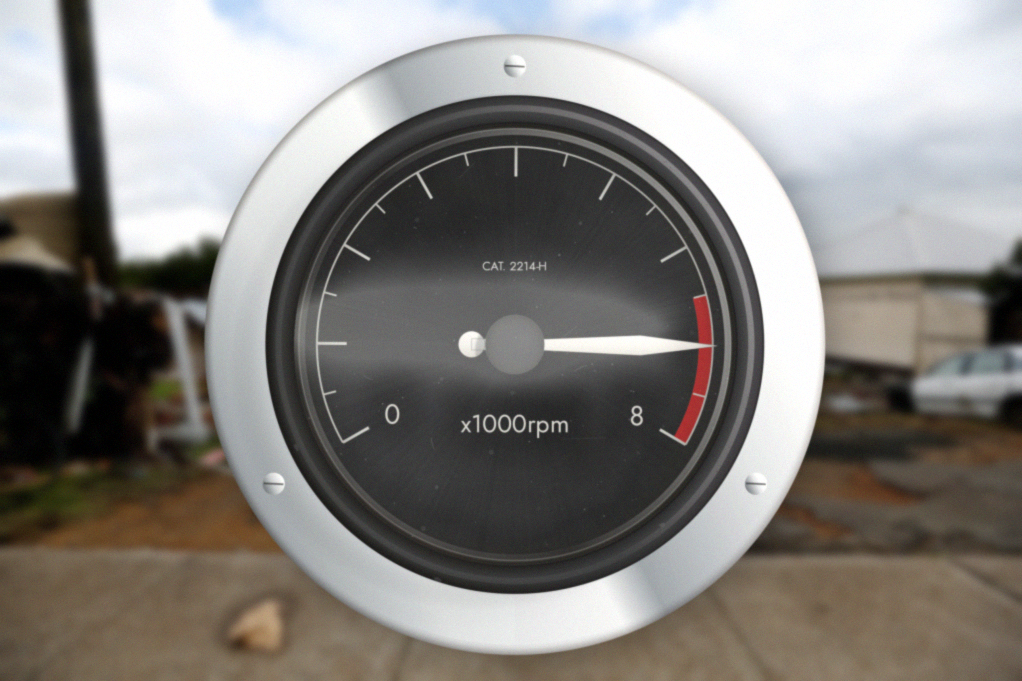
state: 7000 rpm
